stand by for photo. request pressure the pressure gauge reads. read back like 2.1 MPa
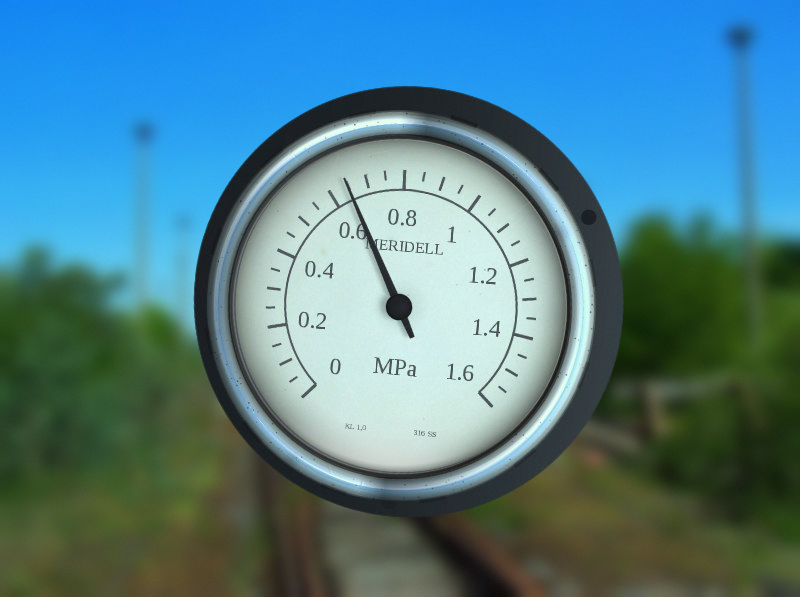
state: 0.65 MPa
